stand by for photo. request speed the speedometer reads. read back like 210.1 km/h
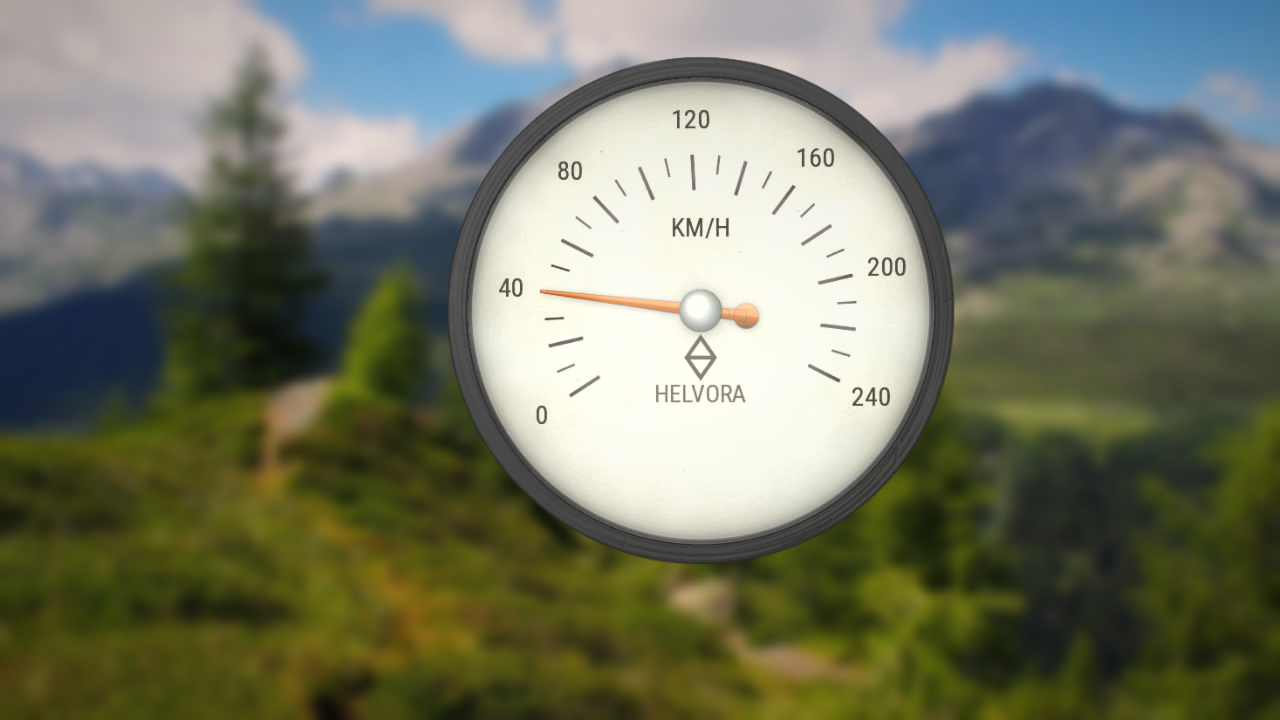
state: 40 km/h
